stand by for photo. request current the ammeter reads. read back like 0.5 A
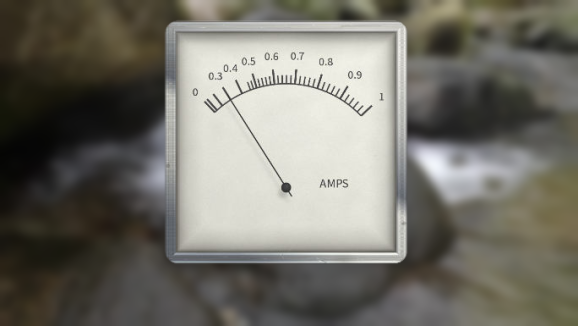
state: 0.3 A
